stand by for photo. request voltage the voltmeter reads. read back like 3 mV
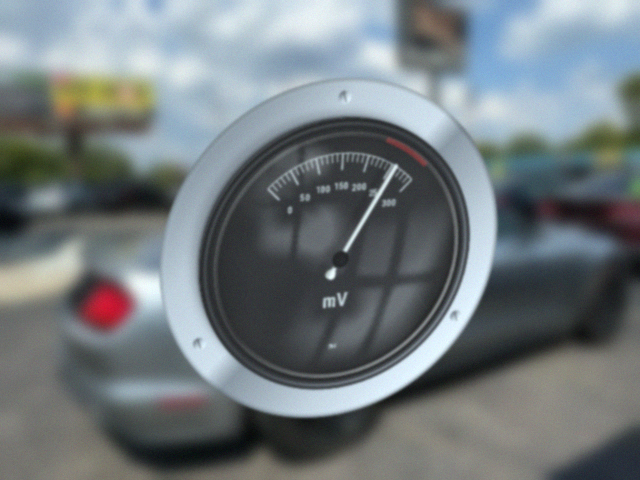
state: 250 mV
